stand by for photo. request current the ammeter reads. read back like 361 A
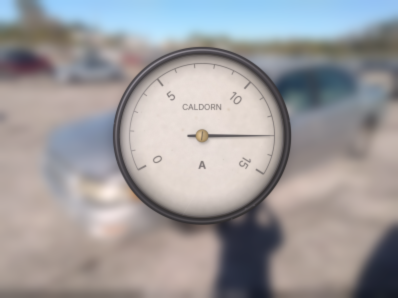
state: 13 A
